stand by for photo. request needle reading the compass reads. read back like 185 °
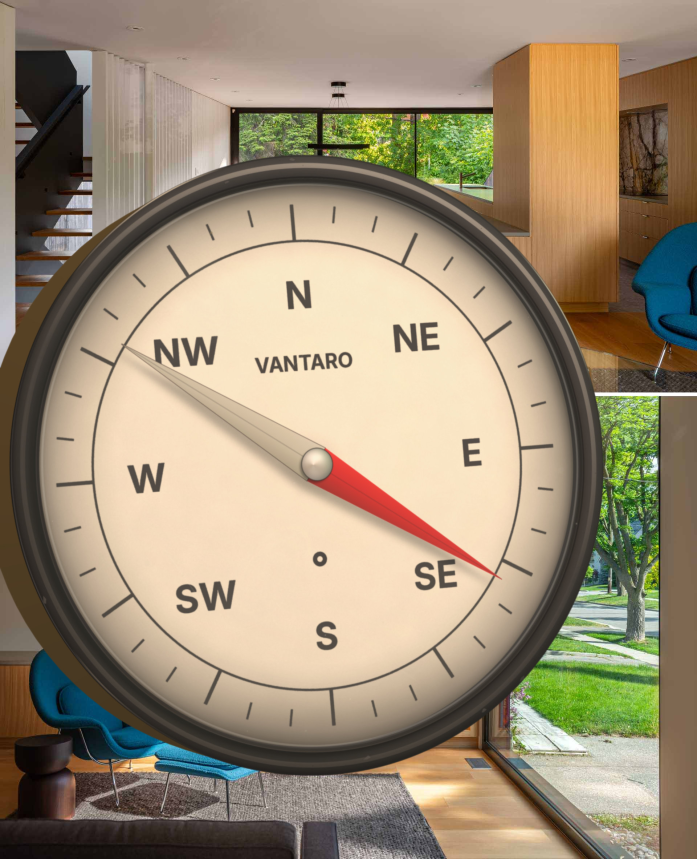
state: 125 °
